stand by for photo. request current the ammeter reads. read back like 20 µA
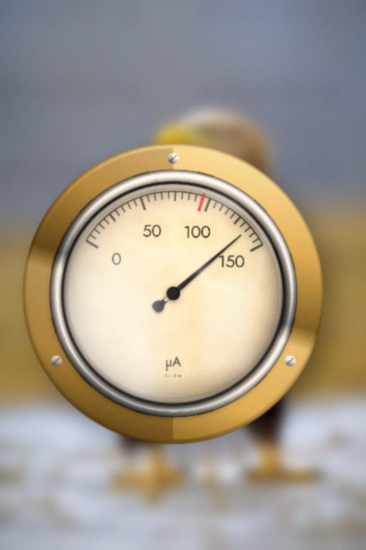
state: 135 µA
